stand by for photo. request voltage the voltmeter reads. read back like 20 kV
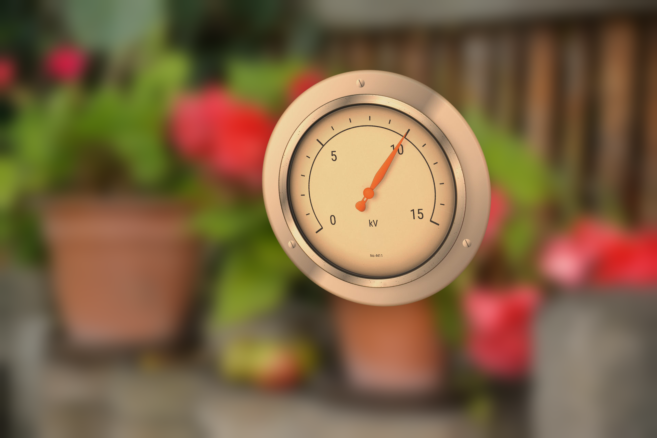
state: 10 kV
